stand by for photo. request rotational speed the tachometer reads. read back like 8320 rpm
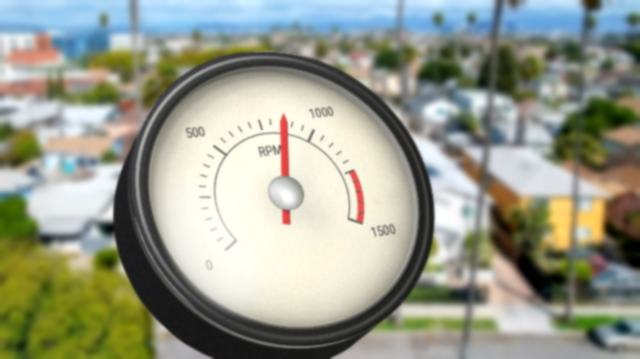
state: 850 rpm
